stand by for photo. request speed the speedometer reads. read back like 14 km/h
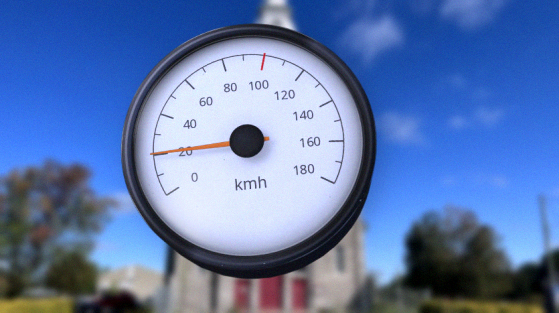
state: 20 km/h
